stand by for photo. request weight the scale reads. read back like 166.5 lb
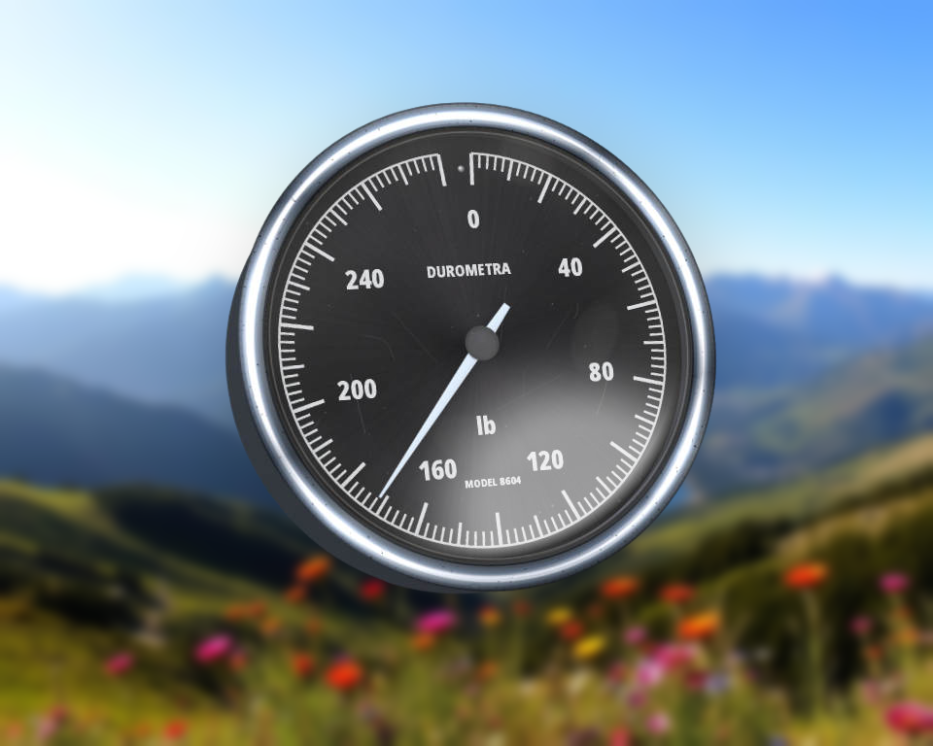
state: 172 lb
